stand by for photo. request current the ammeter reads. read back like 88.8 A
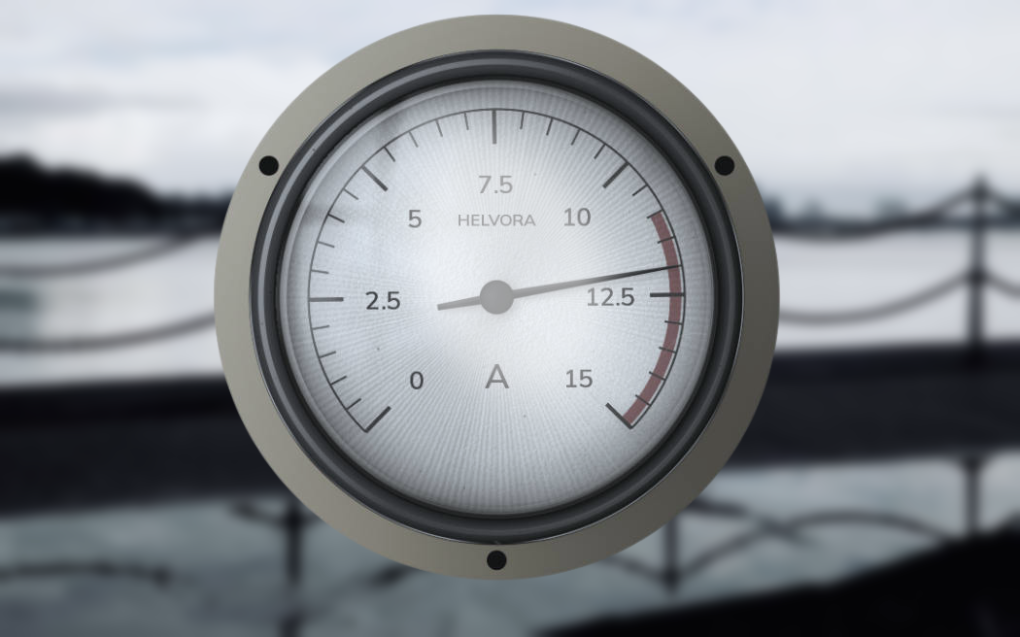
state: 12 A
